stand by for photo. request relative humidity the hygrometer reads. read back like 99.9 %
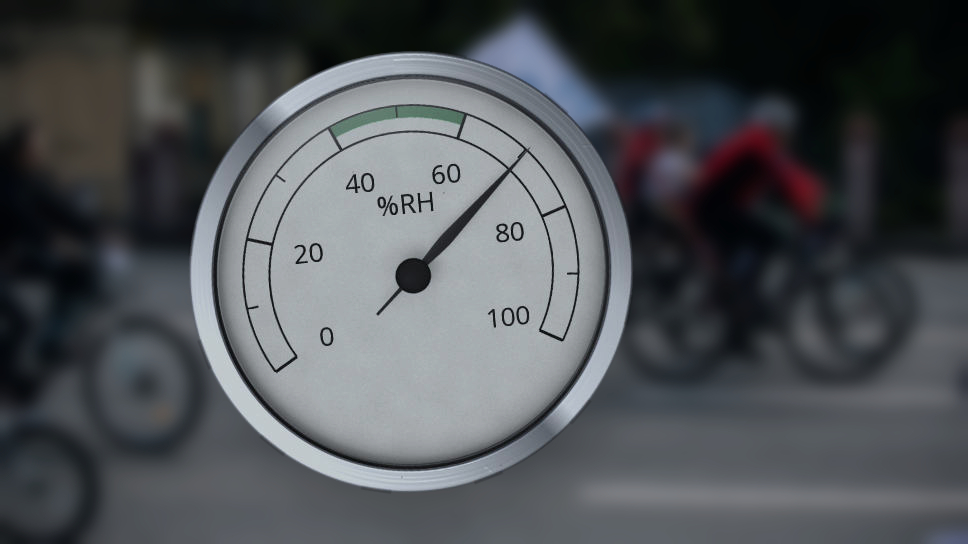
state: 70 %
